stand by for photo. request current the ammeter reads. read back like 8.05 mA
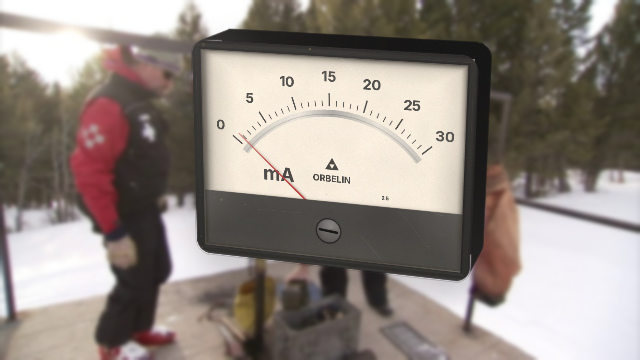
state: 1 mA
